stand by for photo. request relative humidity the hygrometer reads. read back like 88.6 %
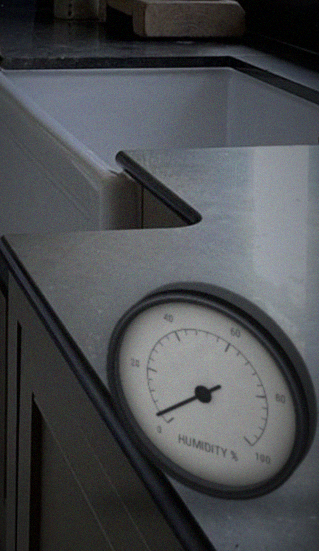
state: 4 %
